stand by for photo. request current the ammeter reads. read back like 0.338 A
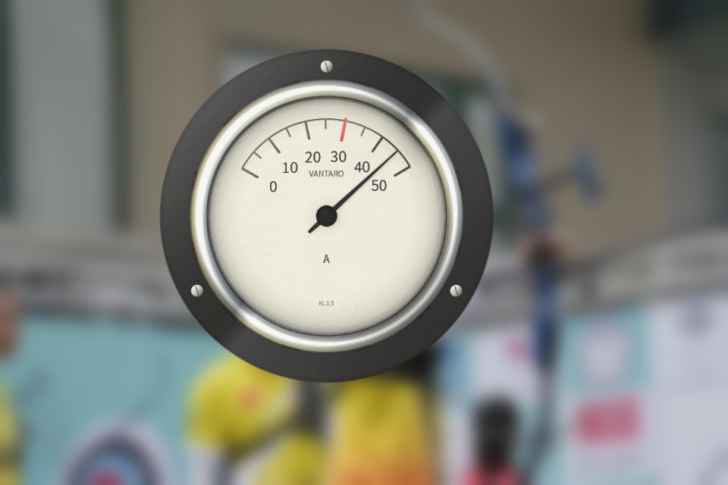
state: 45 A
